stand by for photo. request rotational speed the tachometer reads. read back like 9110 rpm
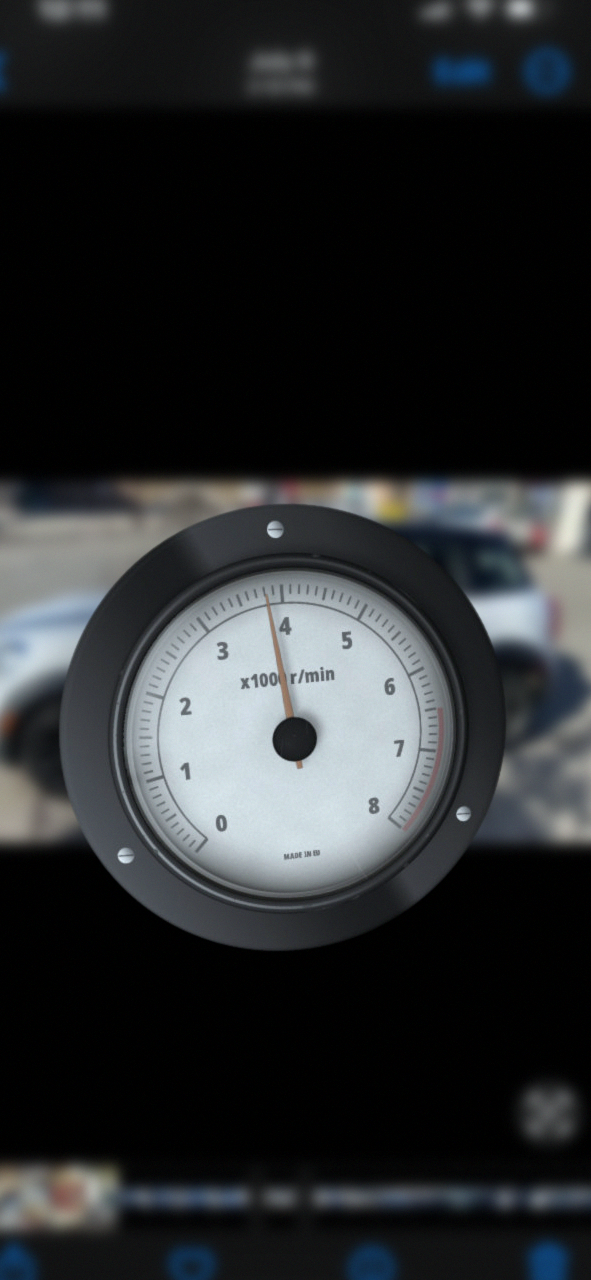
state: 3800 rpm
